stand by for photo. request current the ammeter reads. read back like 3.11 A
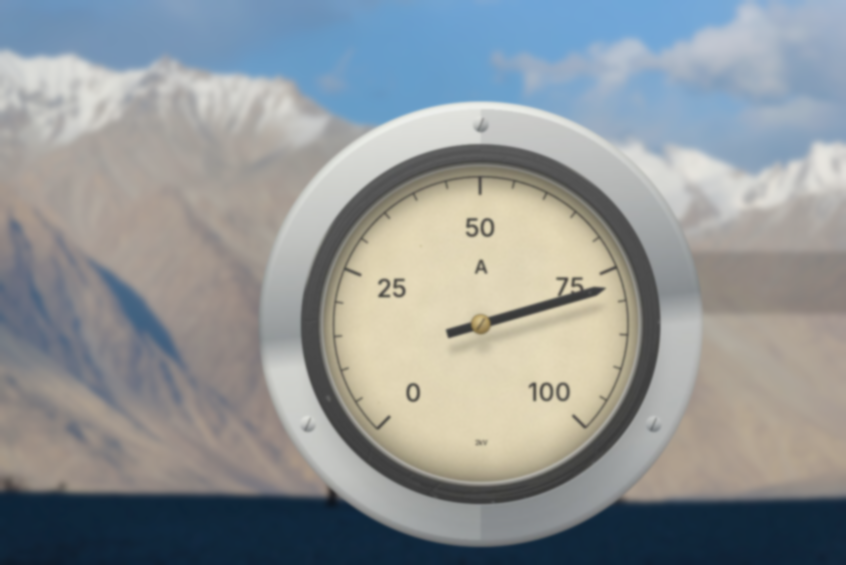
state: 77.5 A
